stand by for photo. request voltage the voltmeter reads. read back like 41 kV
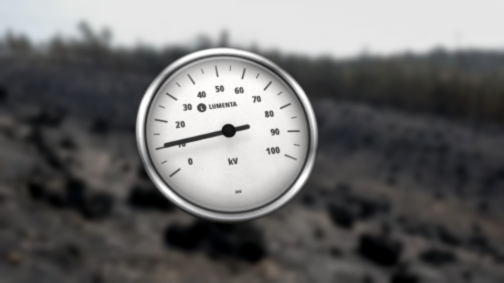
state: 10 kV
